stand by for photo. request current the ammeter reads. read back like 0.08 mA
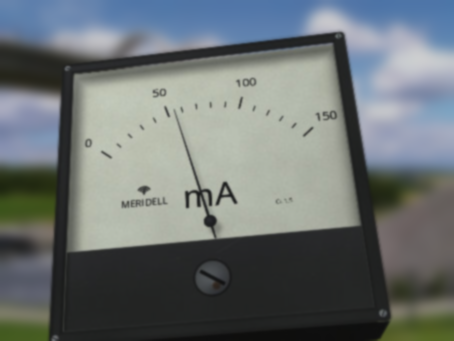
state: 55 mA
